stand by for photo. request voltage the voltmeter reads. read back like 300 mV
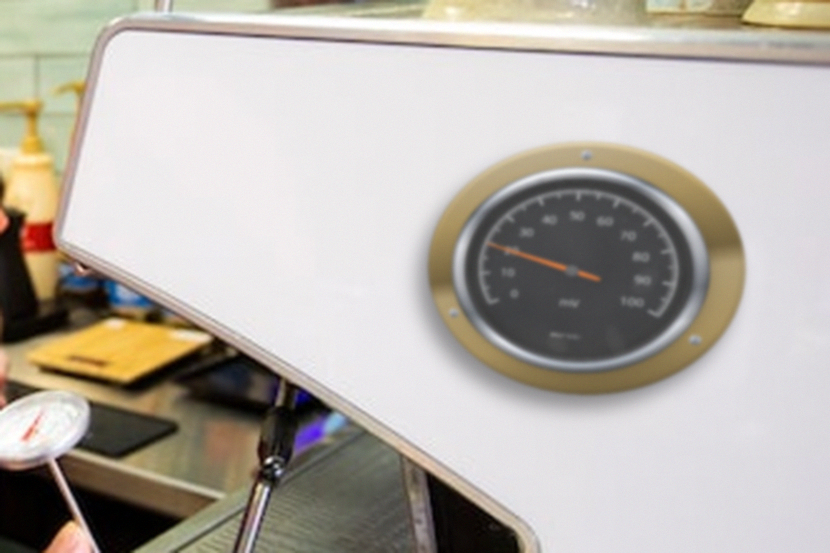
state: 20 mV
